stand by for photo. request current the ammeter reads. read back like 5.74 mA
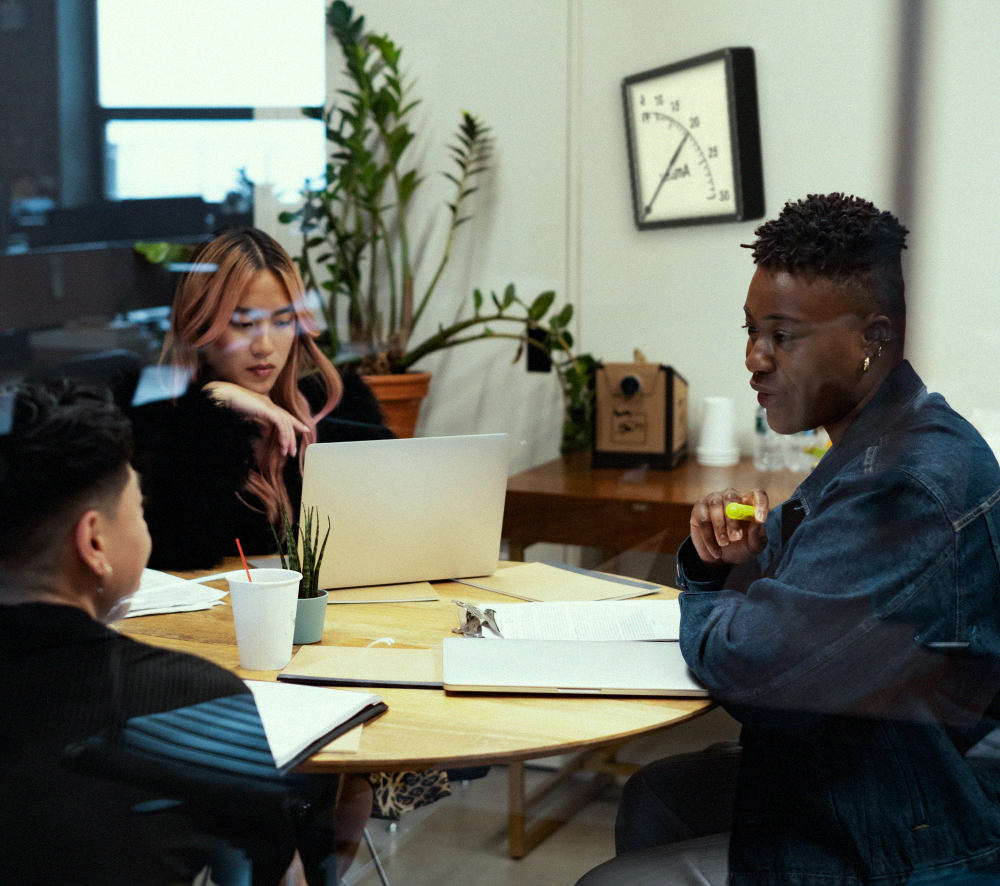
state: 20 mA
